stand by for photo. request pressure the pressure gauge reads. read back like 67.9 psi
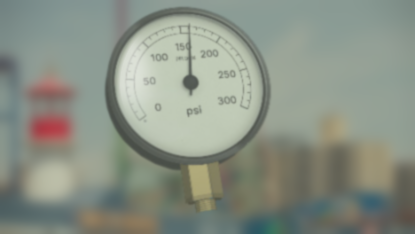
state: 160 psi
